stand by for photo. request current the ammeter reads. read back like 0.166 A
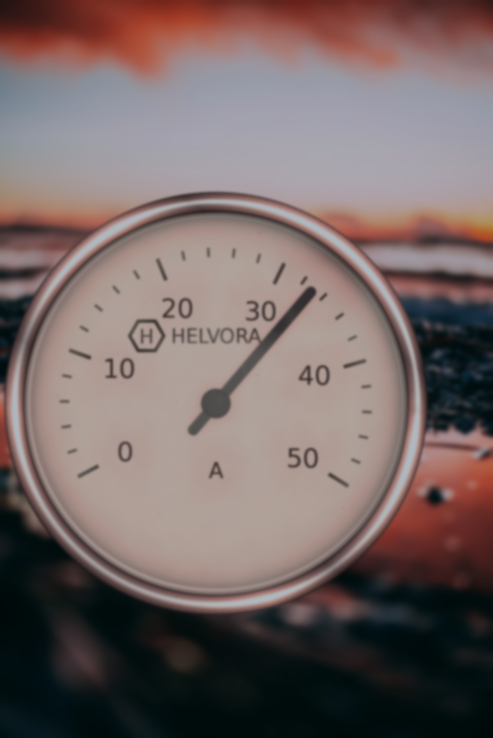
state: 33 A
